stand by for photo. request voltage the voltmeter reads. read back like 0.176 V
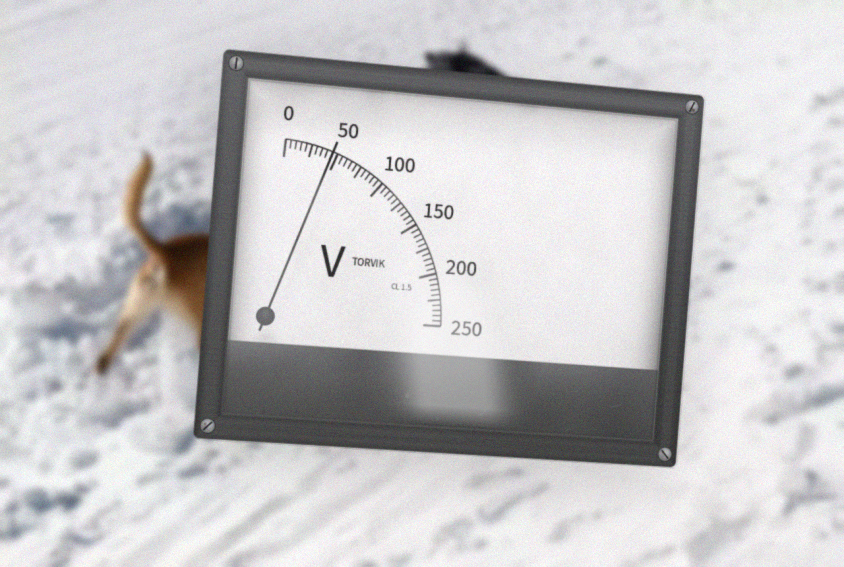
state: 45 V
